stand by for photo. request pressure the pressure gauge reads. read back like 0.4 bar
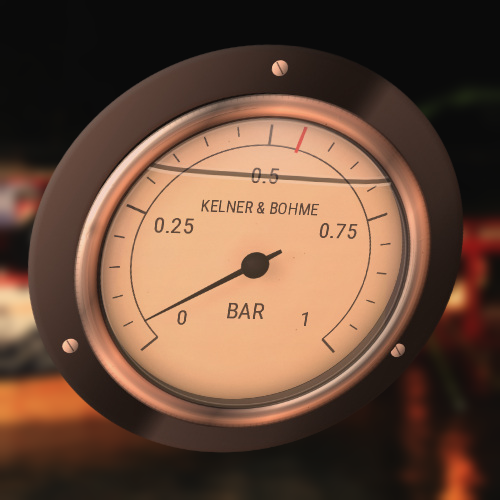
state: 0.05 bar
